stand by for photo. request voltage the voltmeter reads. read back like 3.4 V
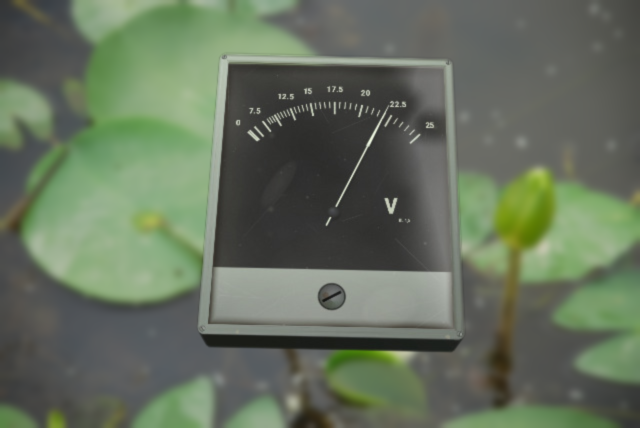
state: 22 V
